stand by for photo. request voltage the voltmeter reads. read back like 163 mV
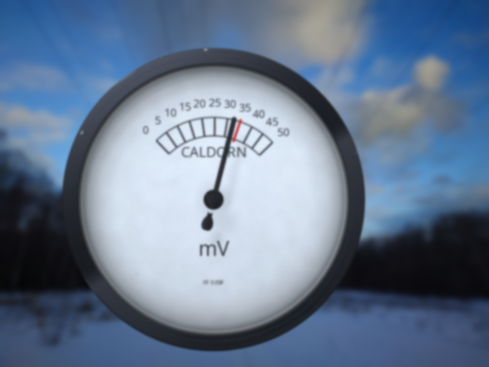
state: 32.5 mV
